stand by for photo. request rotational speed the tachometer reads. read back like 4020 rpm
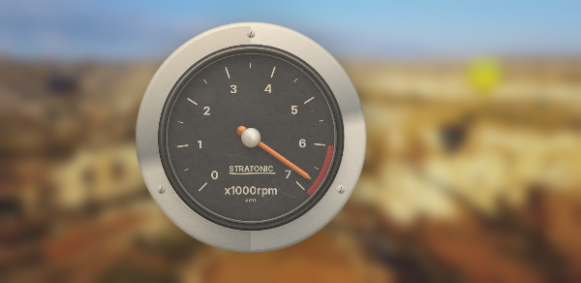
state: 6750 rpm
